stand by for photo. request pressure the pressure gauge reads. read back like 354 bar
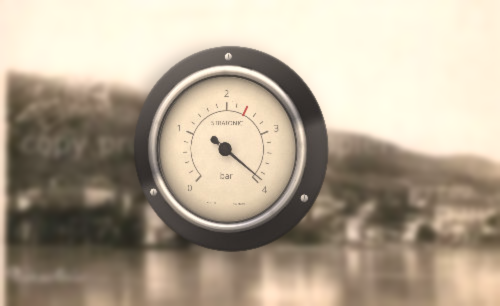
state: 3.9 bar
